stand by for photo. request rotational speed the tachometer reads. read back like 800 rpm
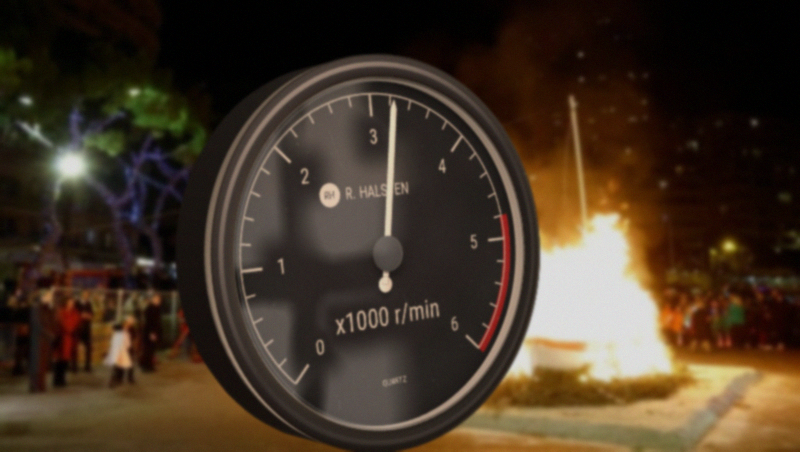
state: 3200 rpm
